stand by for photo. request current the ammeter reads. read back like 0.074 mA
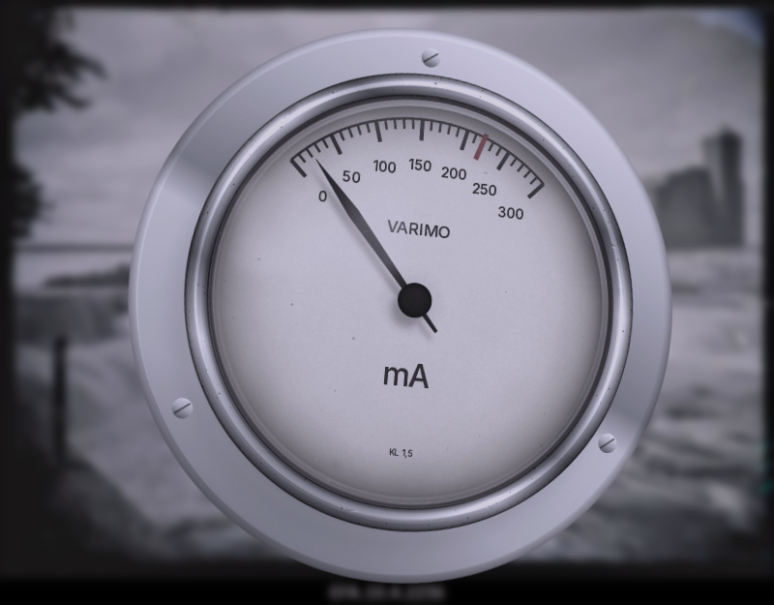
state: 20 mA
